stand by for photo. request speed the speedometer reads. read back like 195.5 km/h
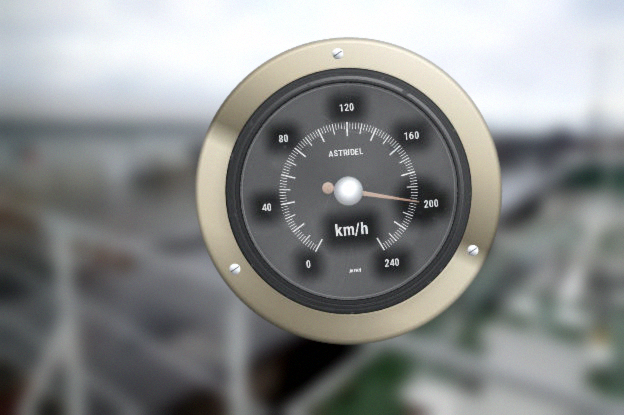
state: 200 km/h
